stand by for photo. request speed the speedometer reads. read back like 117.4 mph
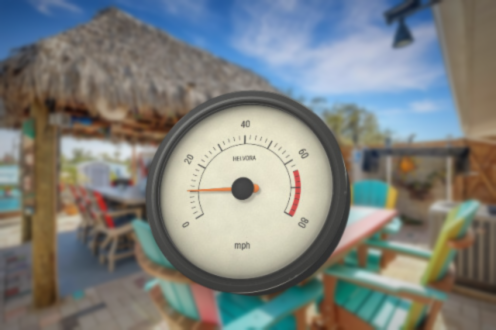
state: 10 mph
